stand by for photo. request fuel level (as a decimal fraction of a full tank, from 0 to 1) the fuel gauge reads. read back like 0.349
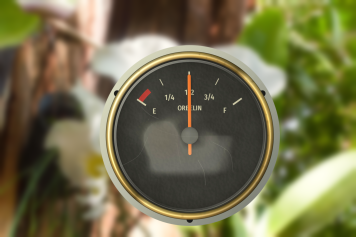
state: 0.5
